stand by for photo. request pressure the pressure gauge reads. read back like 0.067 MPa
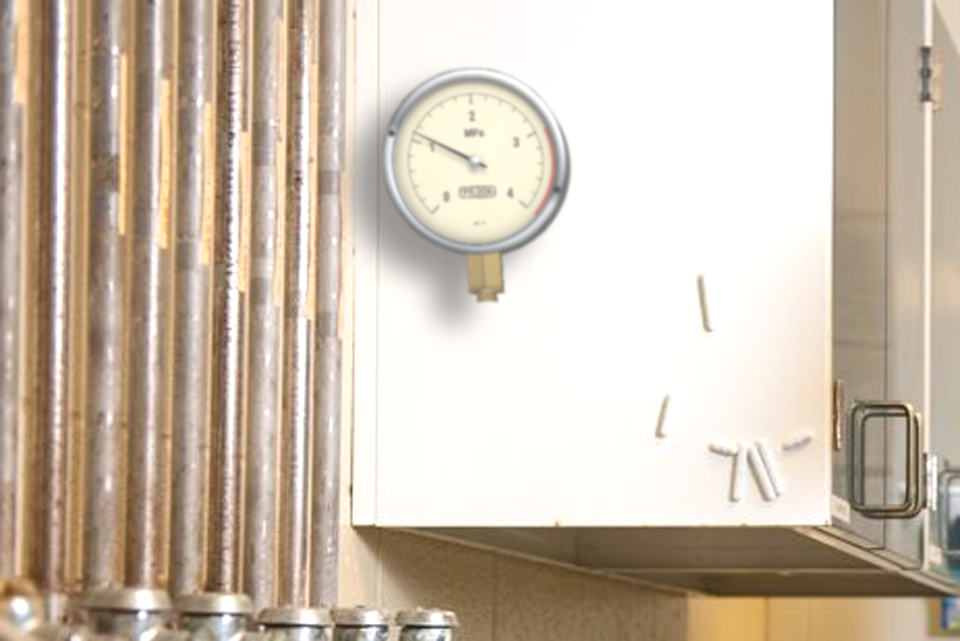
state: 1.1 MPa
